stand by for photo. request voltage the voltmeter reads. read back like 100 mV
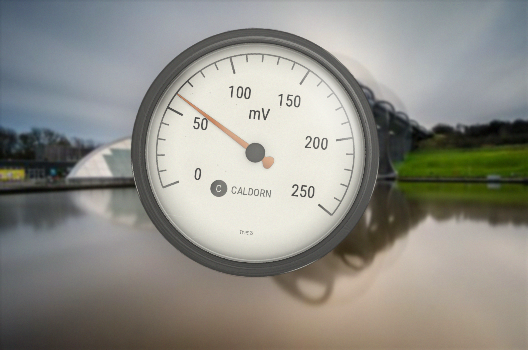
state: 60 mV
